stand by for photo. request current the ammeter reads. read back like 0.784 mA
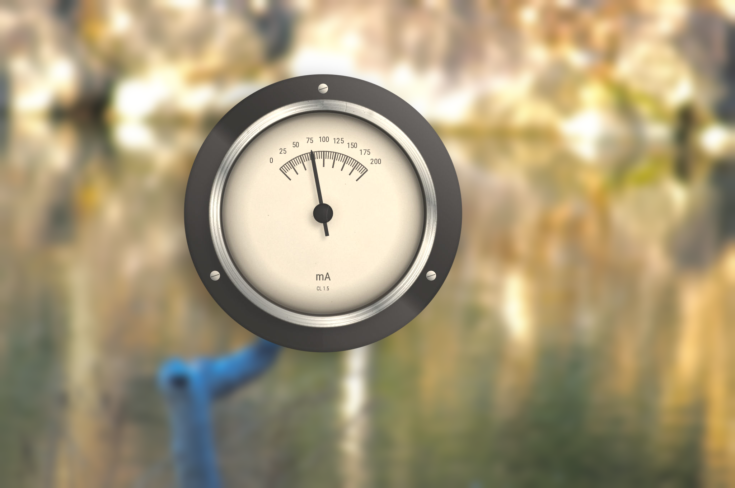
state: 75 mA
